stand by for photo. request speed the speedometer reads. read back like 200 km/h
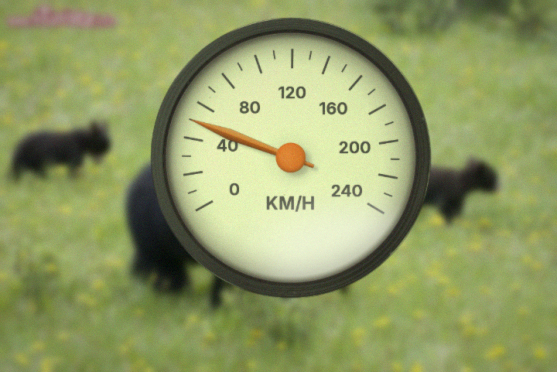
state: 50 km/h
